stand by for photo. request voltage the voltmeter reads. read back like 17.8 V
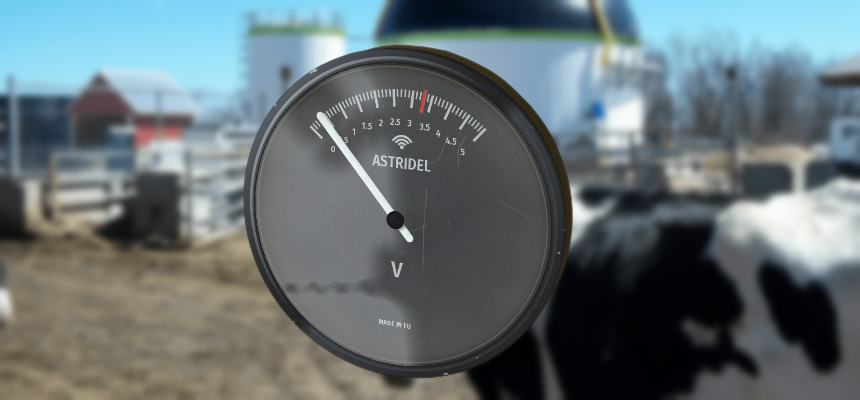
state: 0.5 V
